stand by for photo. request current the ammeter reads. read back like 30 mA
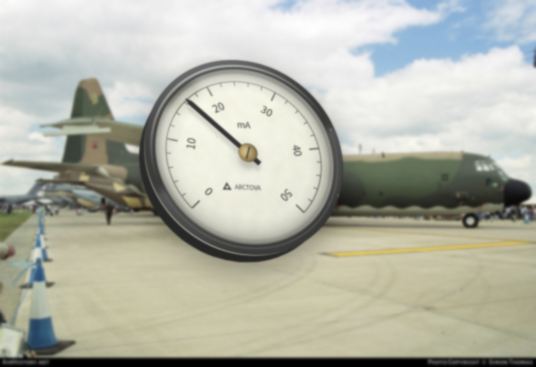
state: 16 mA
